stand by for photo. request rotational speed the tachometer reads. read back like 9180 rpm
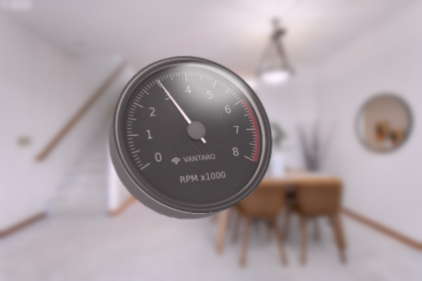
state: 3000 rpm
